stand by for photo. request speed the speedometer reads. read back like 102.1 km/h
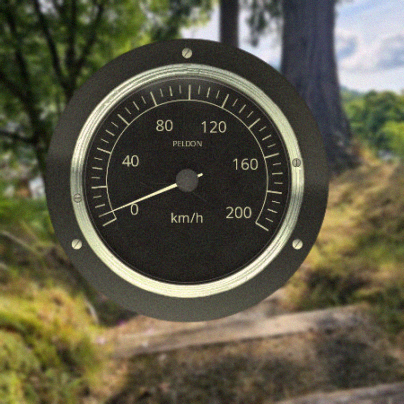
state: 5 km/h
